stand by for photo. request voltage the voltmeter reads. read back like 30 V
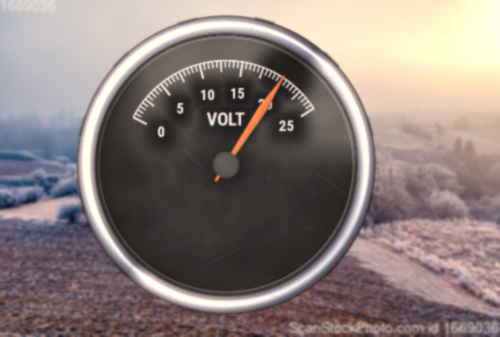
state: 20 V
